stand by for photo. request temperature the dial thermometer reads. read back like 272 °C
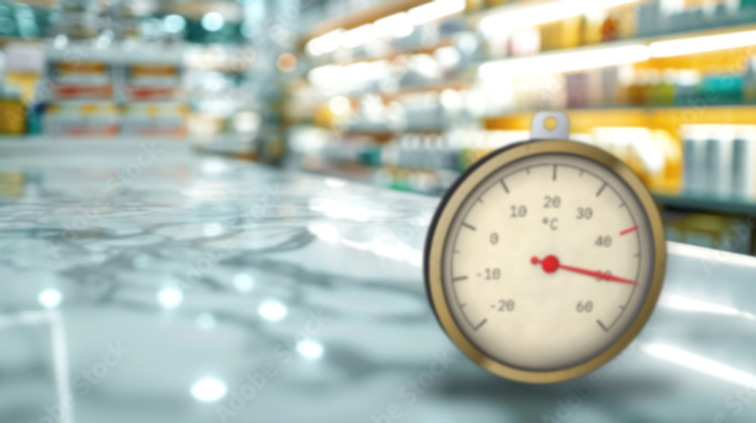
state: 50 °C
